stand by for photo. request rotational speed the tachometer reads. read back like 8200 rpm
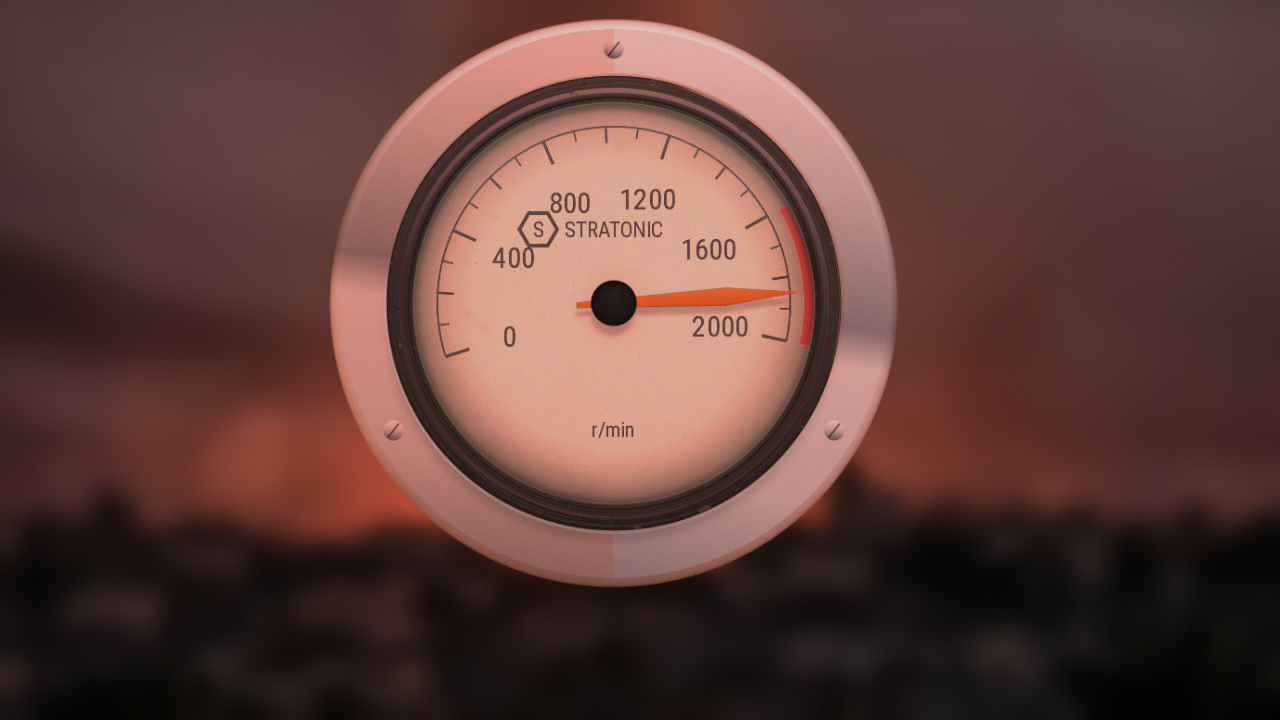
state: 1850 rpm
